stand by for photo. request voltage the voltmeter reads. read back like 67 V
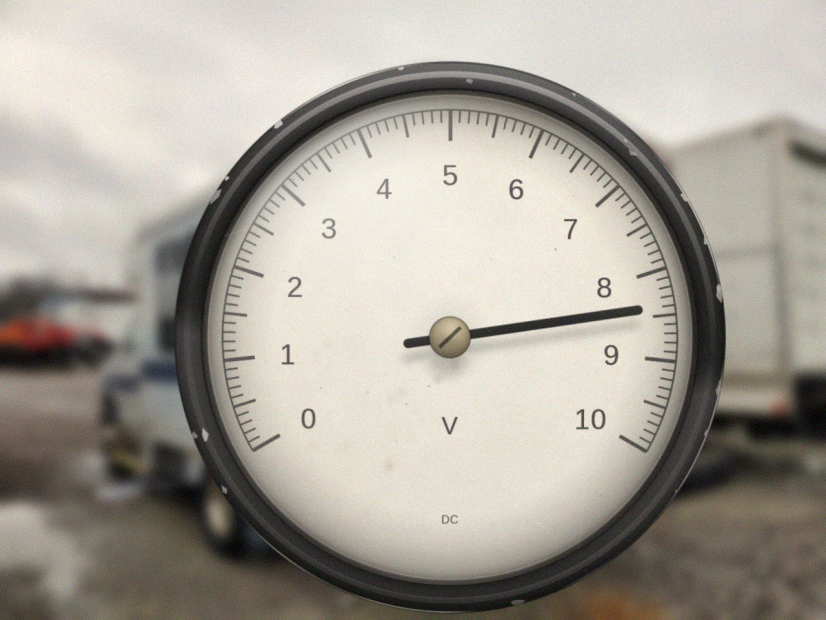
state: 8.4 V
